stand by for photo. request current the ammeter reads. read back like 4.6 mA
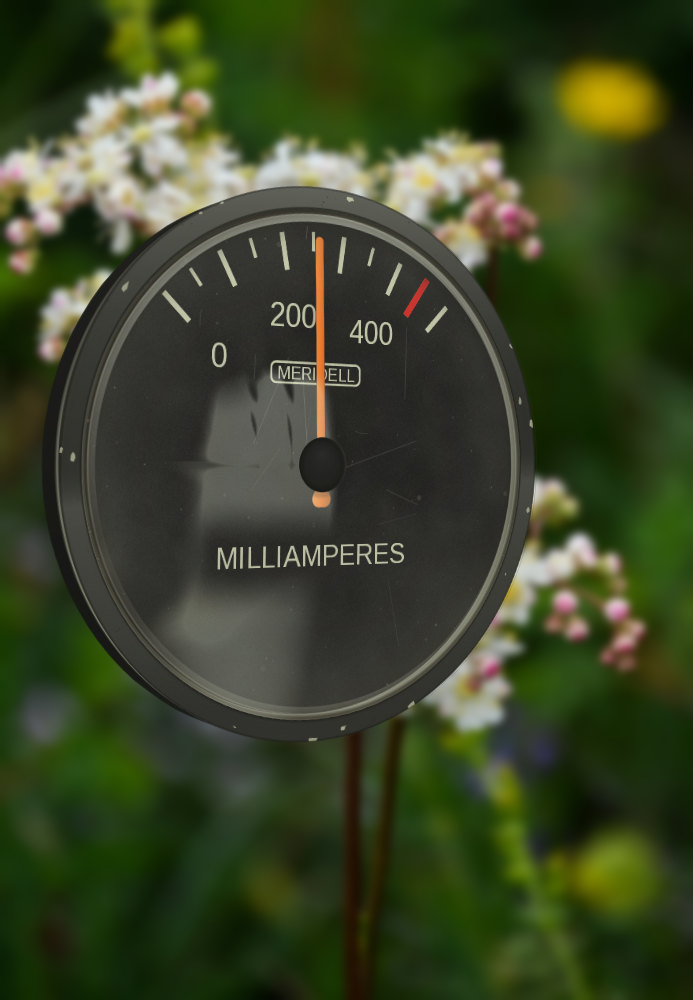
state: 250 mA
